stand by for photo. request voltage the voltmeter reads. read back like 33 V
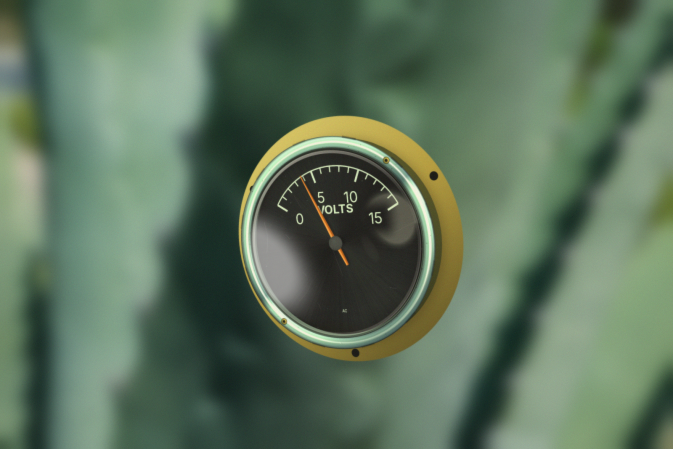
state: 4 V
